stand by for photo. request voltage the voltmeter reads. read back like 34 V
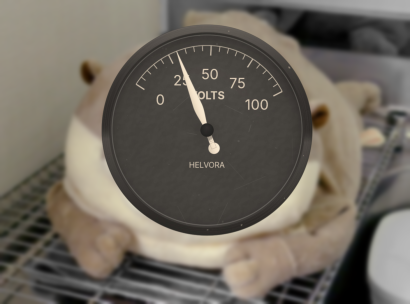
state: 30 V
